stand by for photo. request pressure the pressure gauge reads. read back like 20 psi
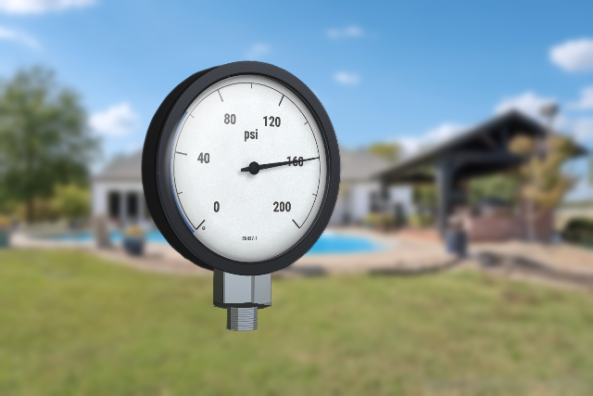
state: 160 psi
